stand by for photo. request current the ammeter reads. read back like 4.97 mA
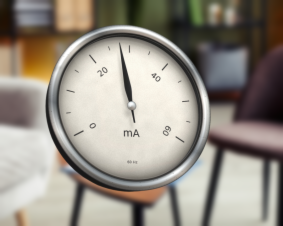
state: 27.5 mA
